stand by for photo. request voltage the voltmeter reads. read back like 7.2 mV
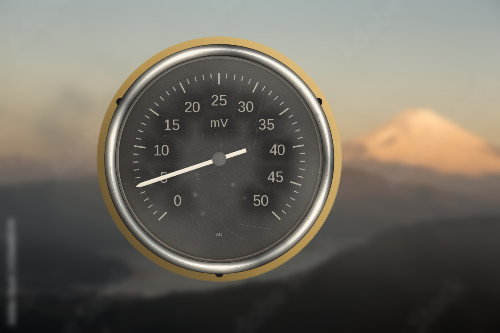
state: 5 mV
